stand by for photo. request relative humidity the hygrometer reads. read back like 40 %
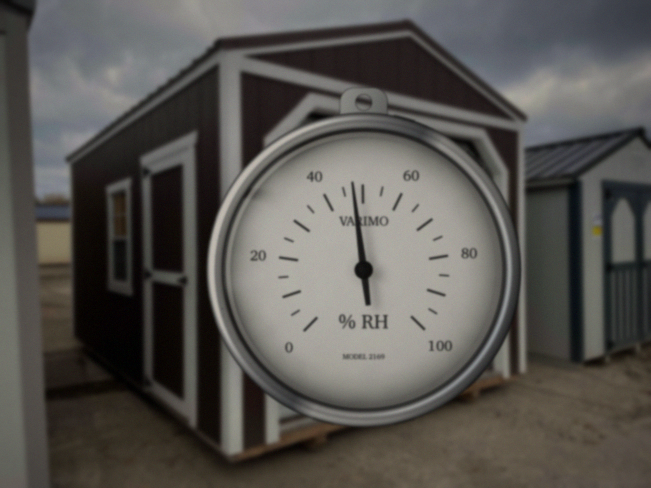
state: 47.5 %
